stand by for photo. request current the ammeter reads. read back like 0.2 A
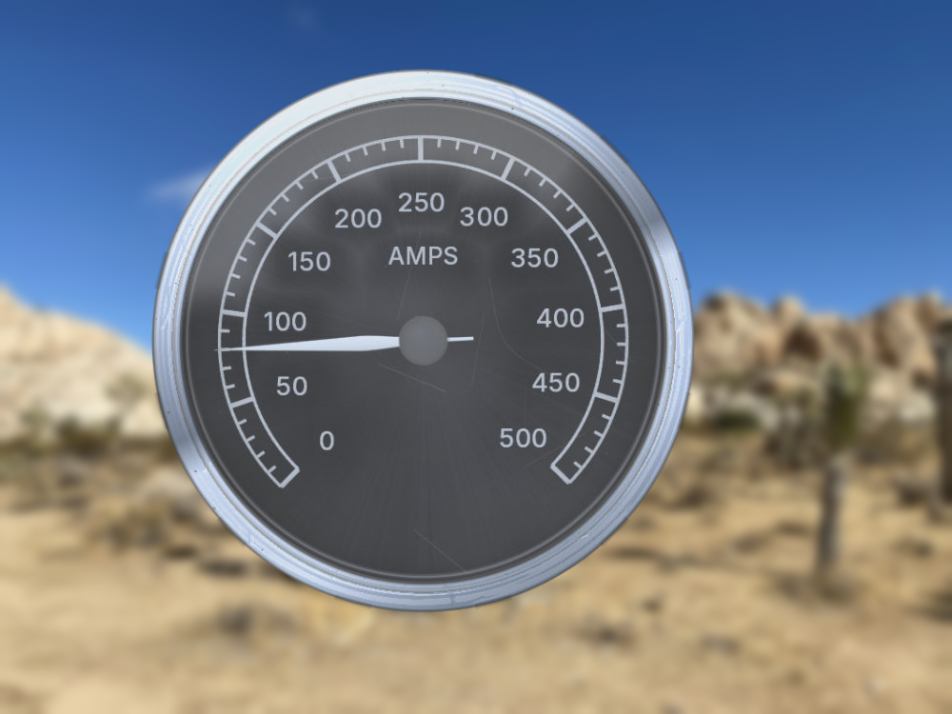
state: 80 A
